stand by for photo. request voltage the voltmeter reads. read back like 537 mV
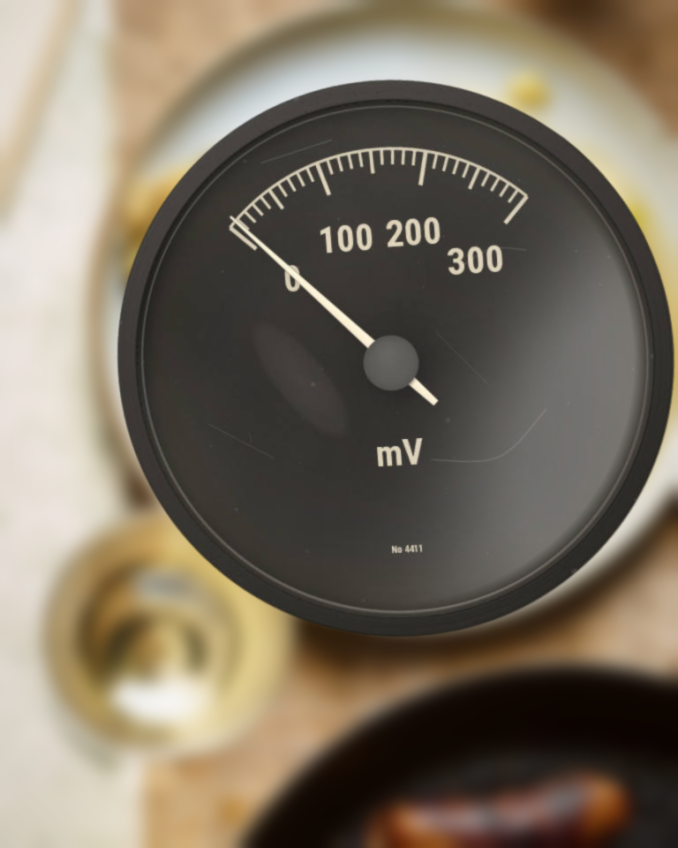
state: 10 mV
